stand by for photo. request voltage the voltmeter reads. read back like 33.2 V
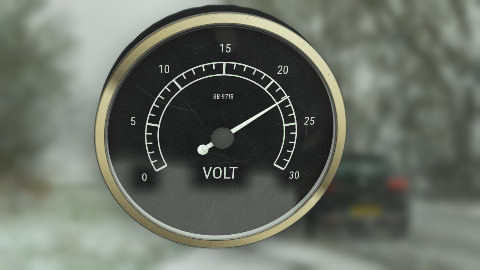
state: 22 V
